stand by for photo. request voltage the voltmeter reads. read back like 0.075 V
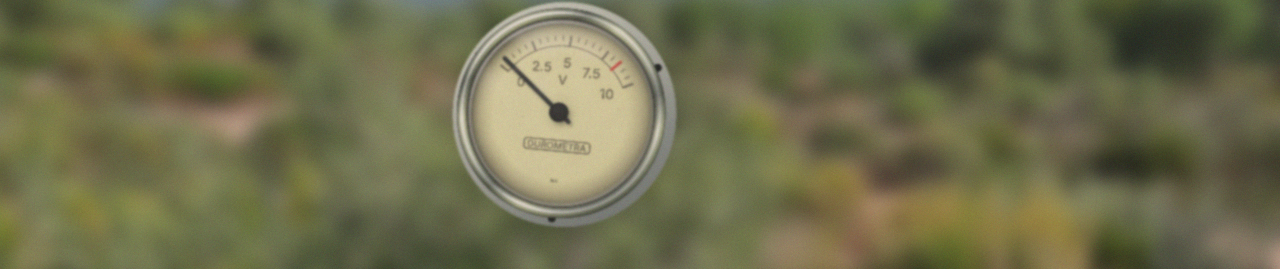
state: 0.5 V
